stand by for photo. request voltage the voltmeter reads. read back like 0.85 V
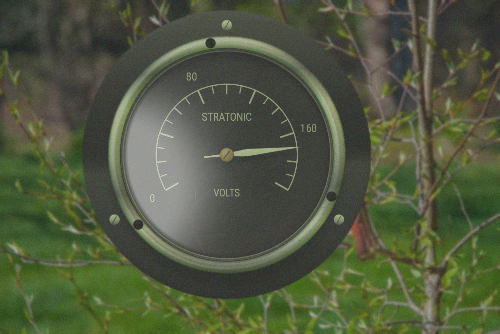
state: 170 V
